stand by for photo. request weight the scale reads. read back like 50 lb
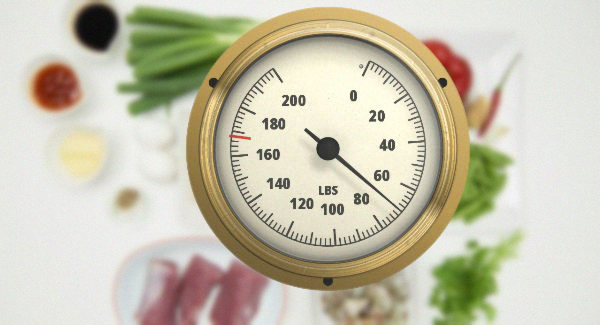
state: 70 lb
